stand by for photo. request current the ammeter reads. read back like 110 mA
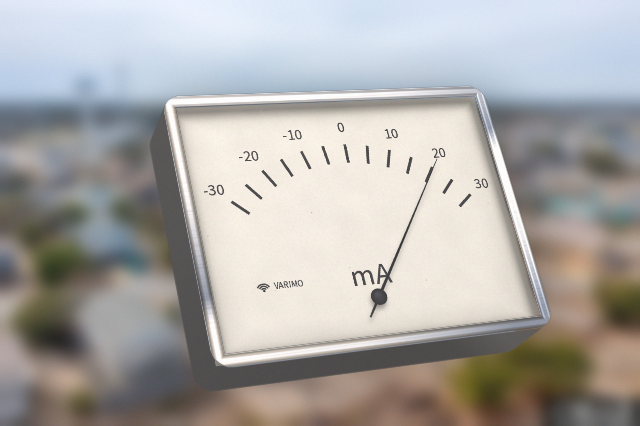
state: 20 mA
